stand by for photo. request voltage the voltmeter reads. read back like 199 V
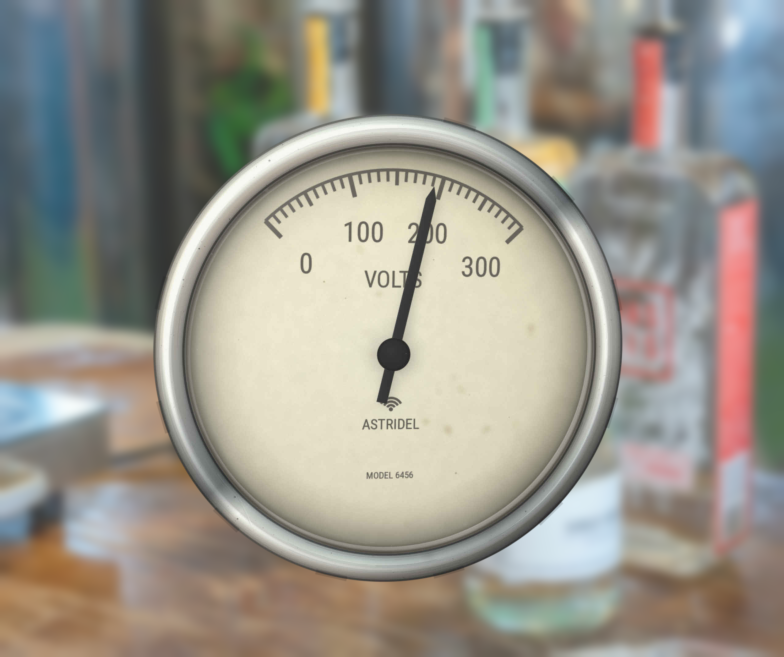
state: 190 V
